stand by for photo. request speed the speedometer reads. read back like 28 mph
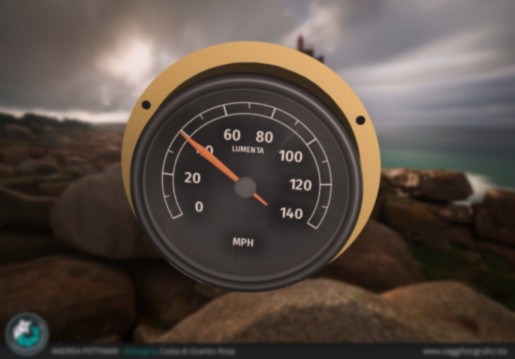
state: 40 mph
